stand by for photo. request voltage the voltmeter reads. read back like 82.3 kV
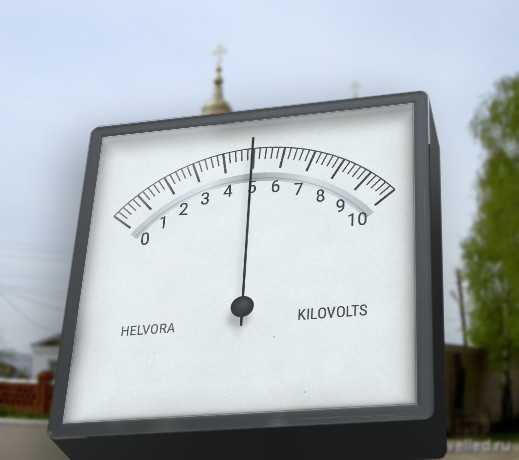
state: 5 kV
